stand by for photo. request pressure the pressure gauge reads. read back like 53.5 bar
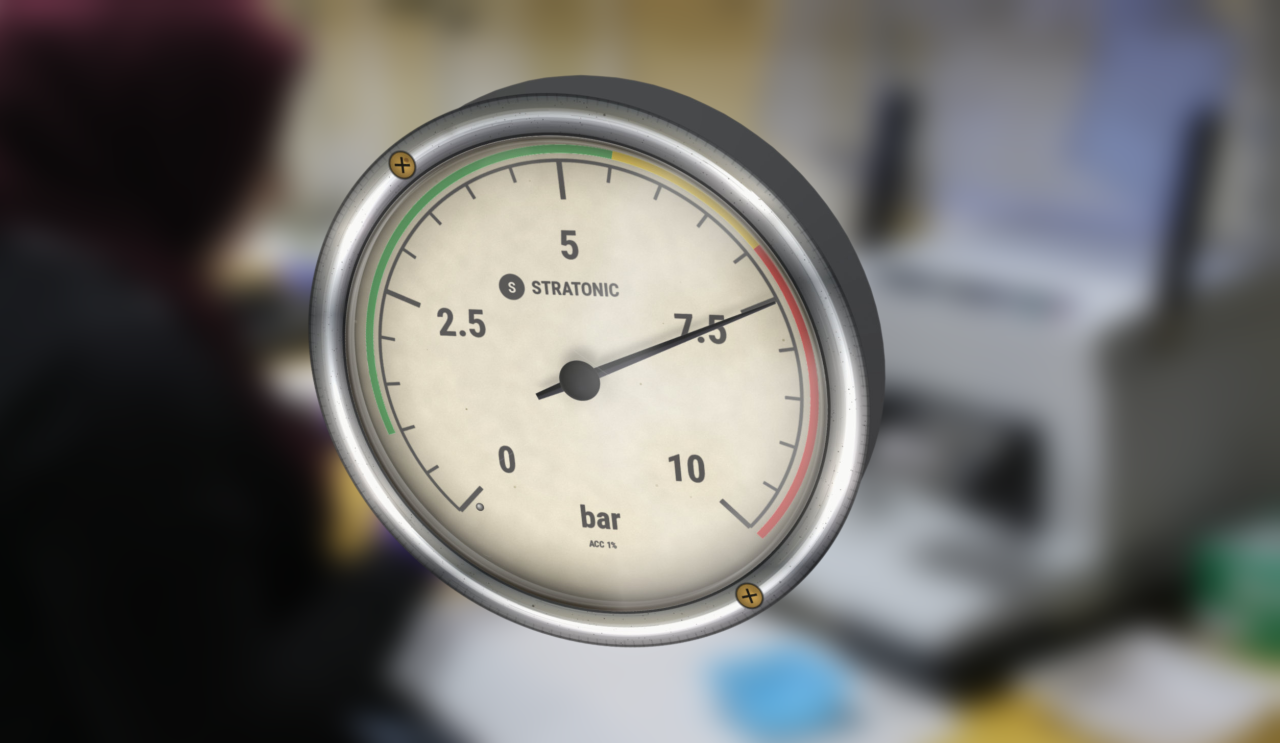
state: 7.5 bar
